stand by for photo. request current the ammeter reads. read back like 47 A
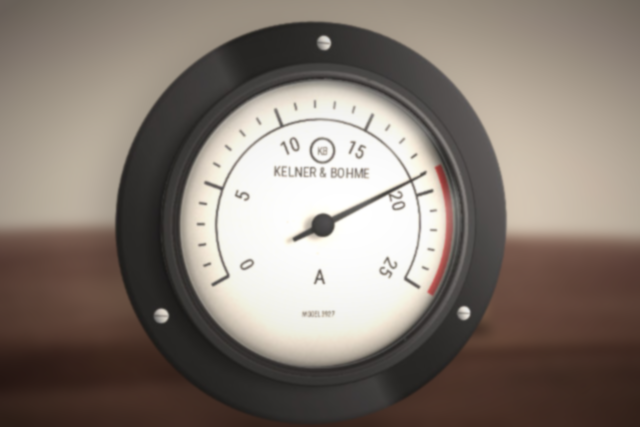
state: 19 A
